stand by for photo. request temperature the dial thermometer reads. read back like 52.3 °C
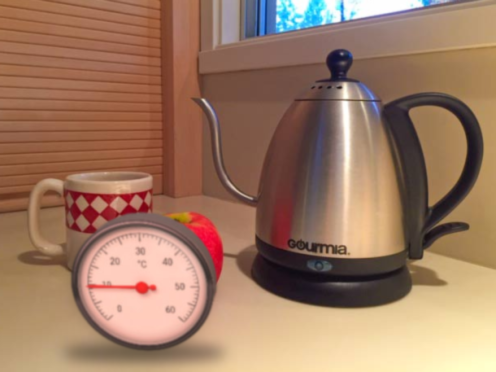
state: 10 °C
